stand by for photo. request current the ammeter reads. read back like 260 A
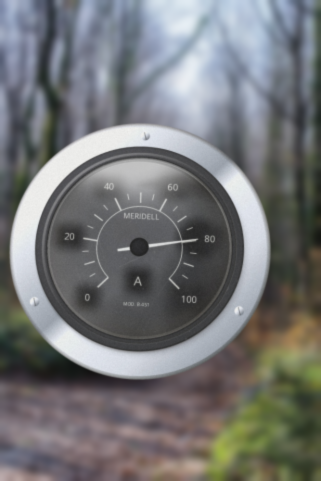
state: 80 A
